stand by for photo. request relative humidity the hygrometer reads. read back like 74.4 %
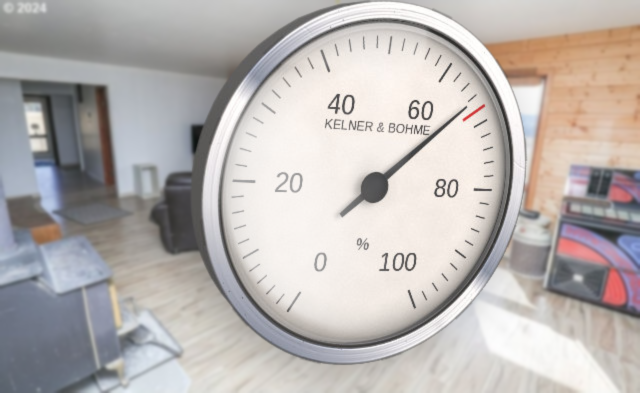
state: 66 %
